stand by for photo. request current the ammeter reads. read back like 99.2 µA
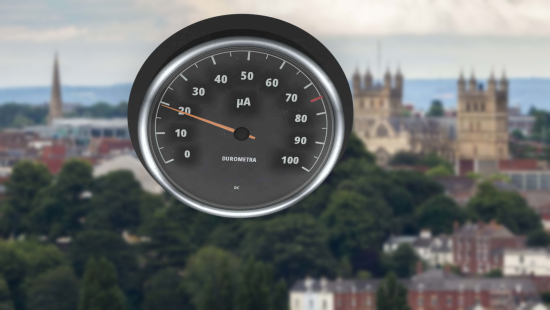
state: 20 µA
